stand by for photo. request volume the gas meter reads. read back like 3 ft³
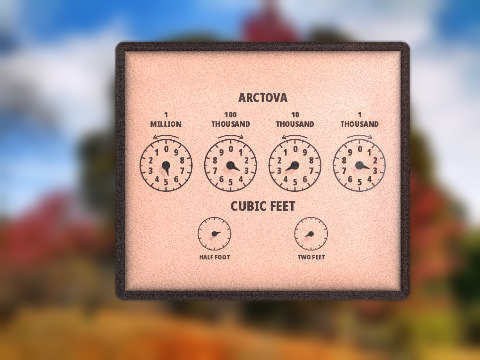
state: 533300 ft³
